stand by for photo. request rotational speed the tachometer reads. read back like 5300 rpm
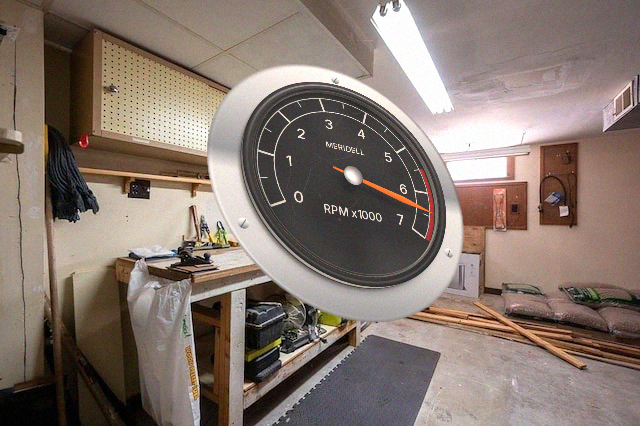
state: 6500 rpm
